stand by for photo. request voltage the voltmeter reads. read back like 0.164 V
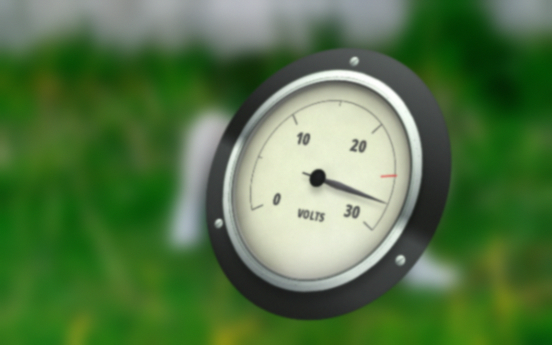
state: 27.5 V
